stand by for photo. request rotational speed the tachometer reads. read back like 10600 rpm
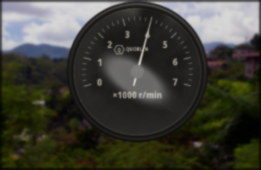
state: 4000 rpm
